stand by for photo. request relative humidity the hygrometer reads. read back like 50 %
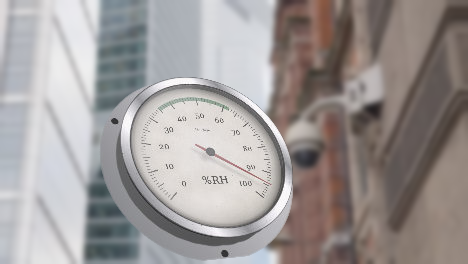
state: 95 %
